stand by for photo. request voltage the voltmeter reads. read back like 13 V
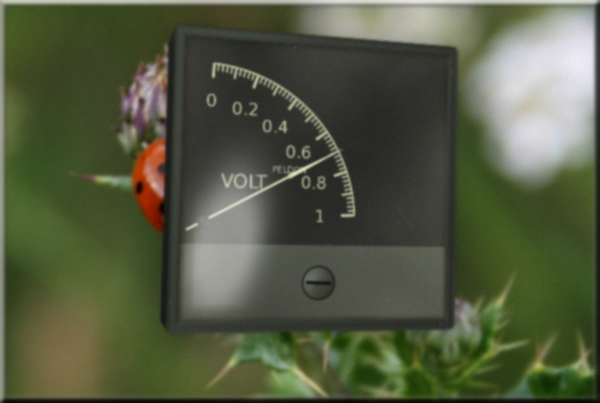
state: 0.7 V
